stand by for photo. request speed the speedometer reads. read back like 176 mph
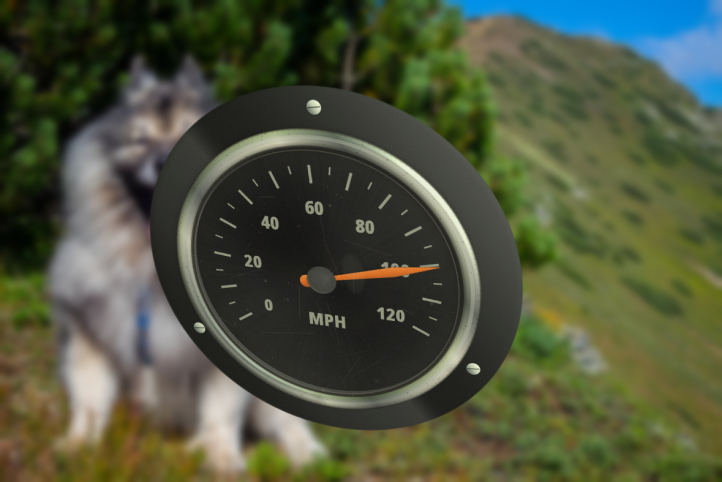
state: 100 mph
